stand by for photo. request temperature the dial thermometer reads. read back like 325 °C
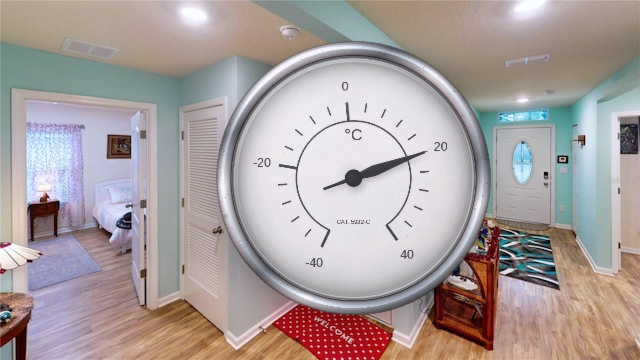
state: 20 °C
